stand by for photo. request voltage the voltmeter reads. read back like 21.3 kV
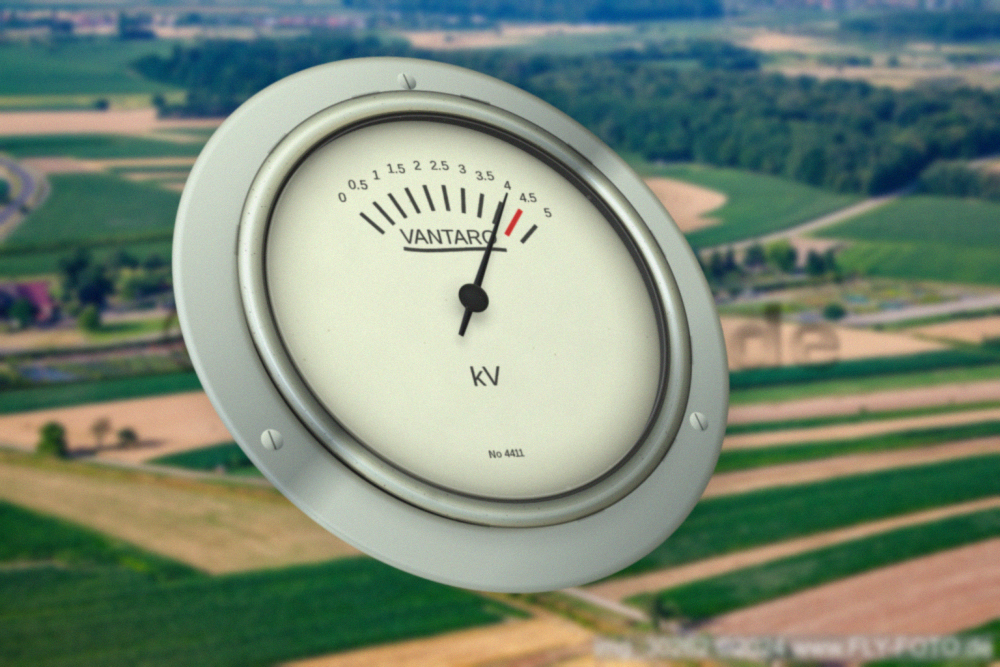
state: 4 kV
